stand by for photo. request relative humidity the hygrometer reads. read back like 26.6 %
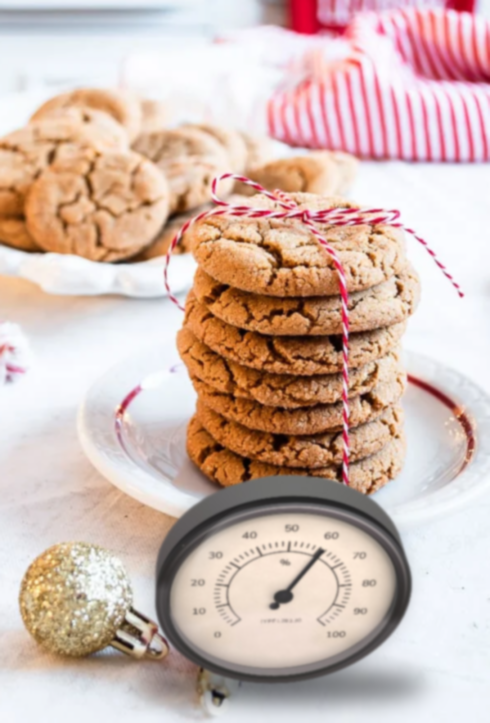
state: 60 %
